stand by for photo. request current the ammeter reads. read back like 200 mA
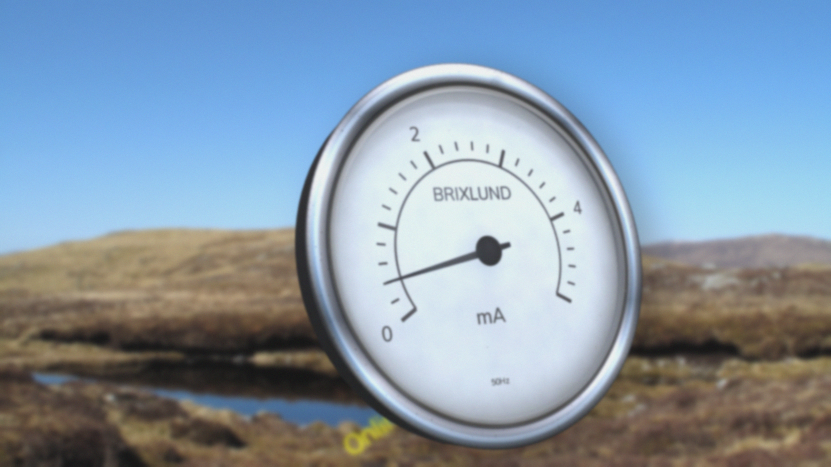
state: 0.4 mA
